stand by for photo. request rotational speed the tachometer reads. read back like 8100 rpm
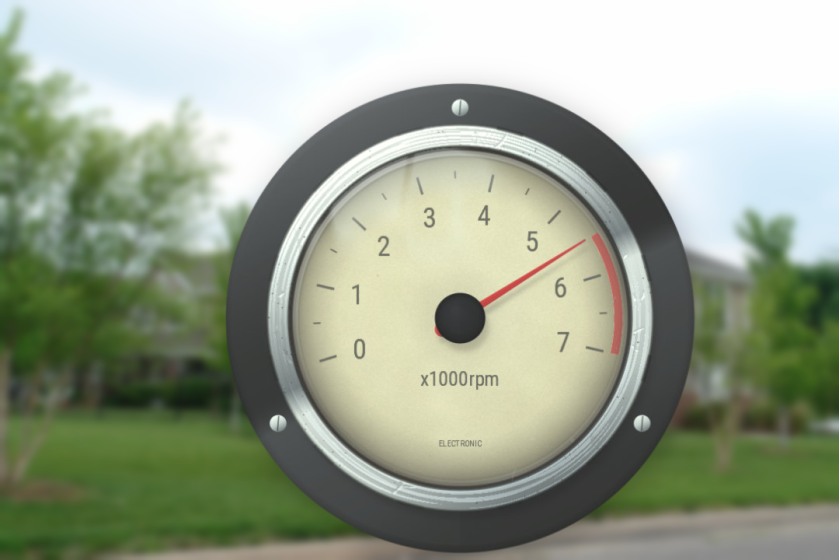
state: 5500 rpm
